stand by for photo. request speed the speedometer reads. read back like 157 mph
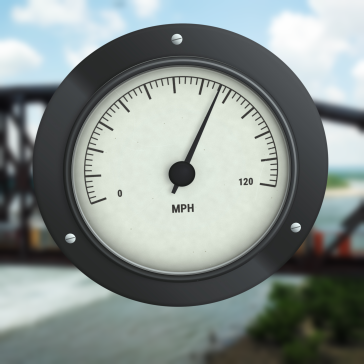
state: 76 mph
